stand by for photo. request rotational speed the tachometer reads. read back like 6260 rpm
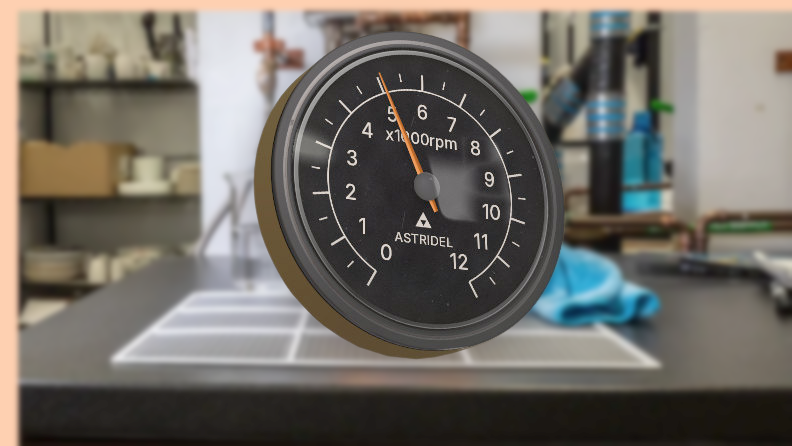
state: 5000 rpm
